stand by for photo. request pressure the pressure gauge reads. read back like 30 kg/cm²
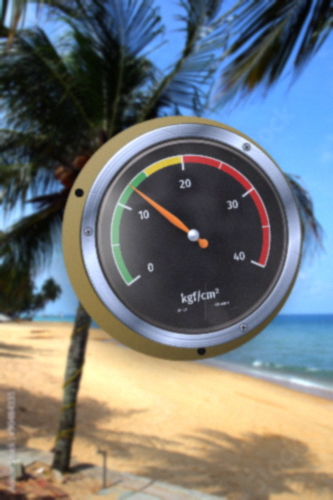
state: 12.5 kg/cm²
